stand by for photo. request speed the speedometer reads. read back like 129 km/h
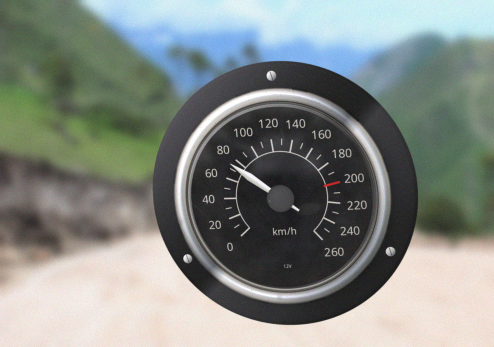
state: 75 km/h
